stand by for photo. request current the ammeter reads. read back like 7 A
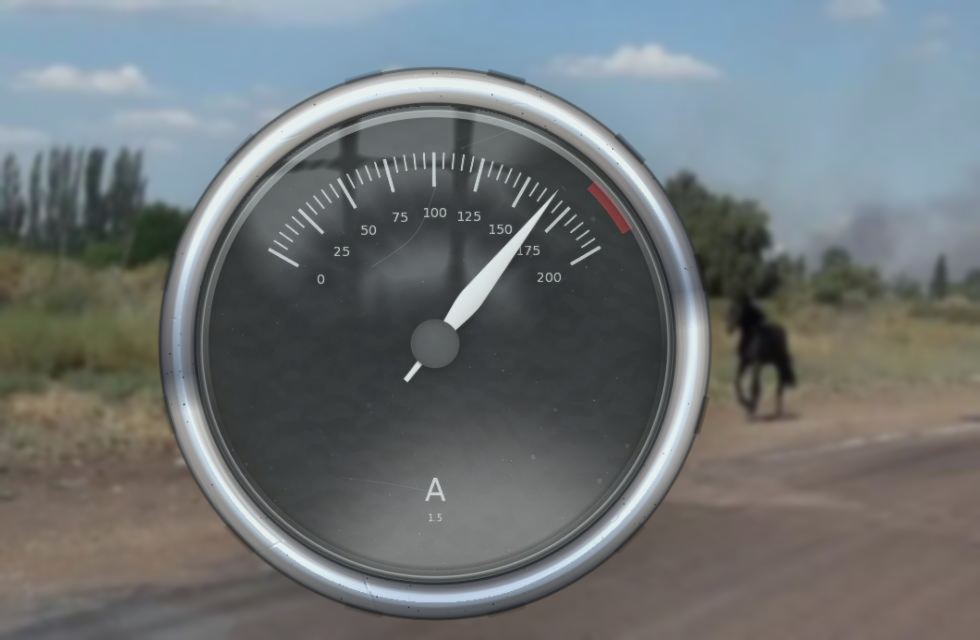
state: 165 A
